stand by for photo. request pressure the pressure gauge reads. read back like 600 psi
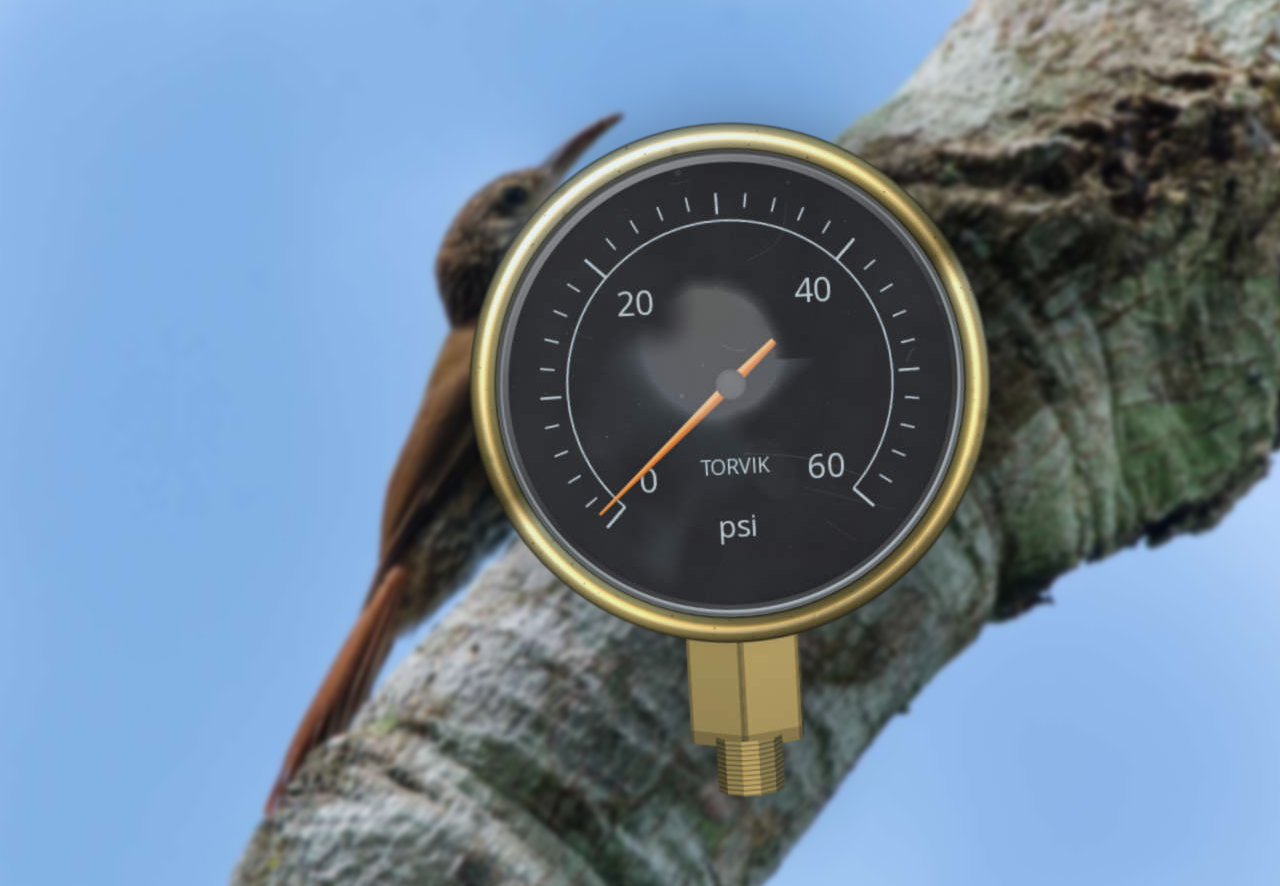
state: 1 psi
